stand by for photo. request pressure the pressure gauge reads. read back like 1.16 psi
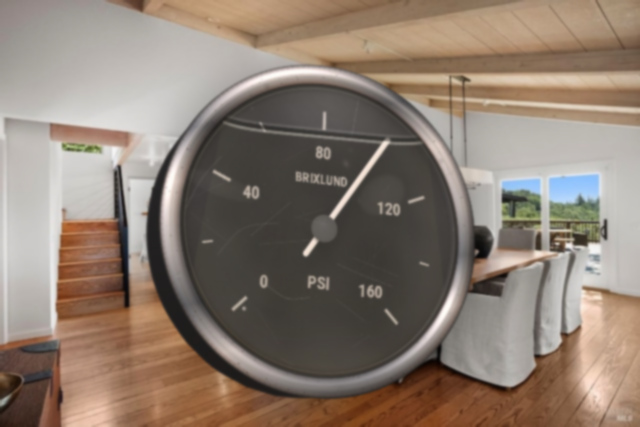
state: 100 psi
